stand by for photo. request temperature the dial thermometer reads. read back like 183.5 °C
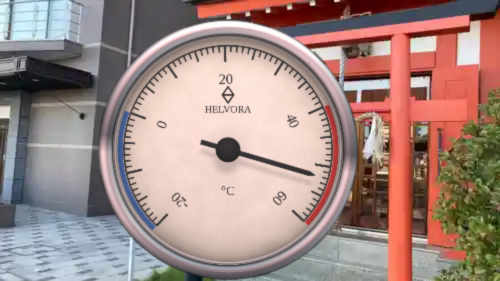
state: 52 °C
